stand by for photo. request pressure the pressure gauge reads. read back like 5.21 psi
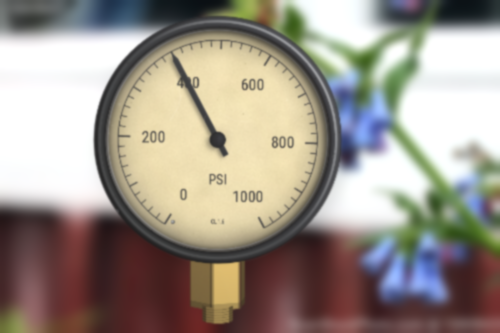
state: 400 psi
